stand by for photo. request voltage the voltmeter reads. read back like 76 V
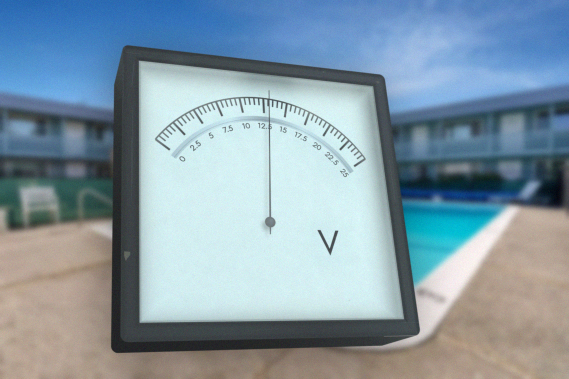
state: 13 V
